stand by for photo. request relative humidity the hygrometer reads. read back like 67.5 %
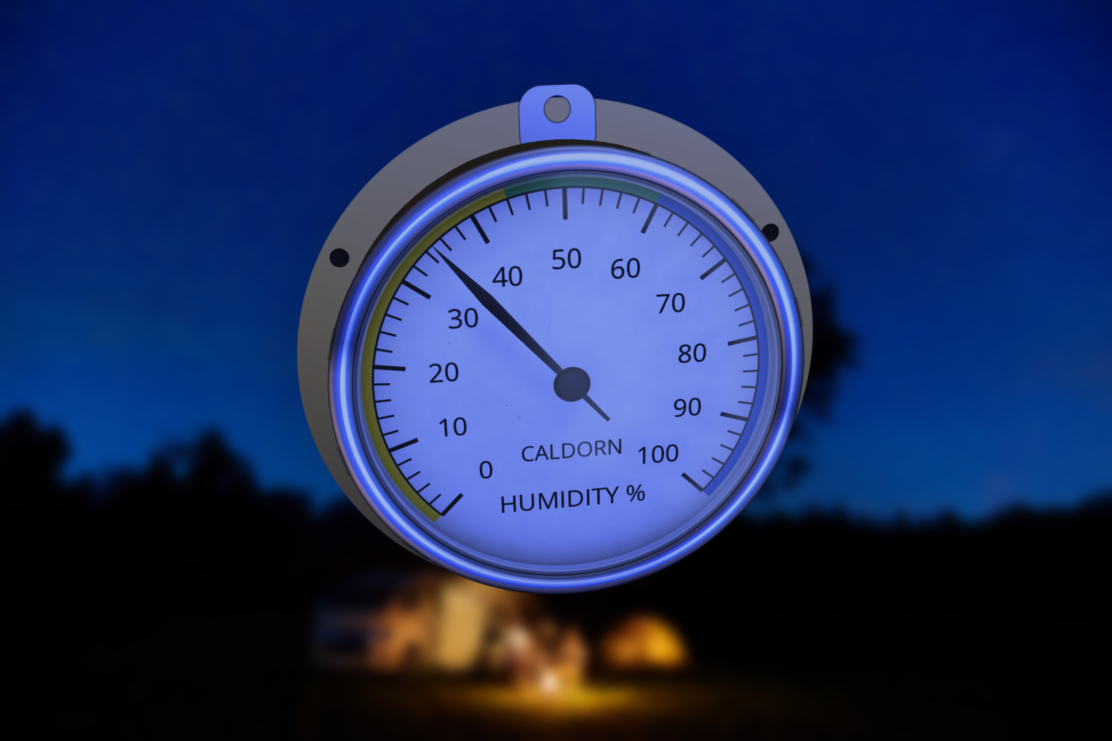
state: 35 %
